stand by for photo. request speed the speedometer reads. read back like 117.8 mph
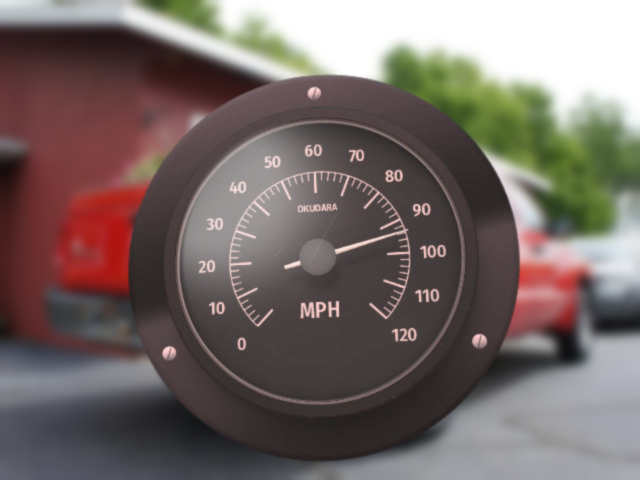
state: 94 mph
